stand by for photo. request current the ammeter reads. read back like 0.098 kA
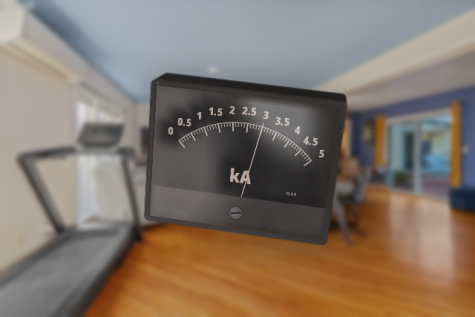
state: 3 kA
